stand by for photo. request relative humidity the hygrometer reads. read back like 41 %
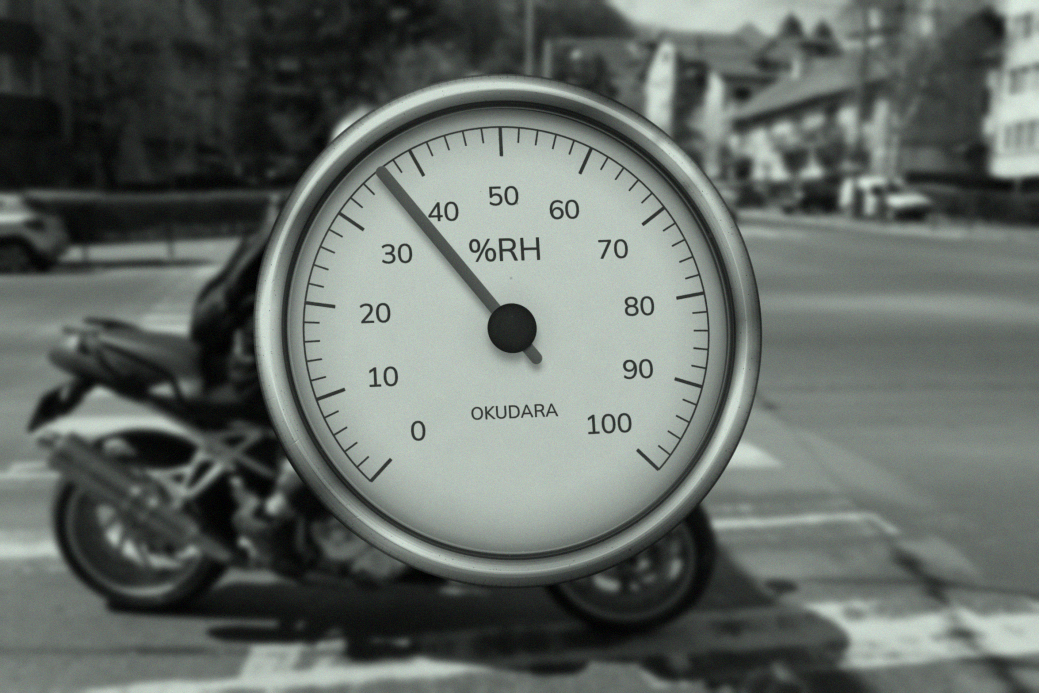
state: 36 %
